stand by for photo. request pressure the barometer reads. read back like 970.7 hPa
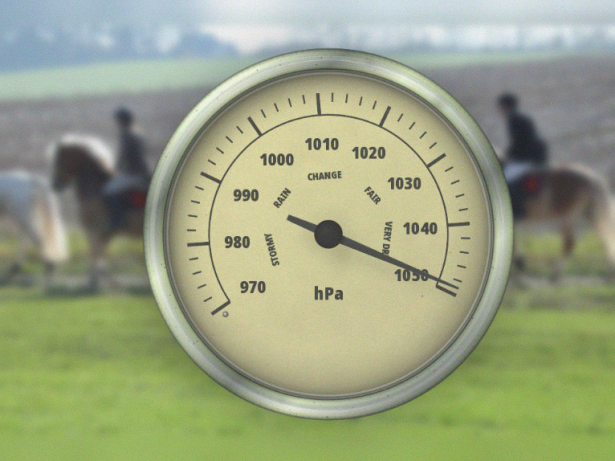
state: 1049 hPa
